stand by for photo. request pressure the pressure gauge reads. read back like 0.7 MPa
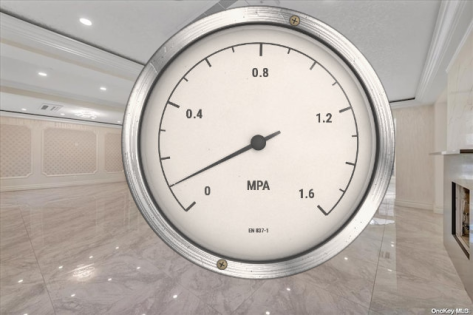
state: 0.1 MPa
